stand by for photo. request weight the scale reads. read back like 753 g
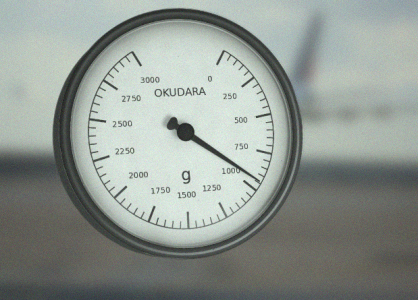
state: 950 g
